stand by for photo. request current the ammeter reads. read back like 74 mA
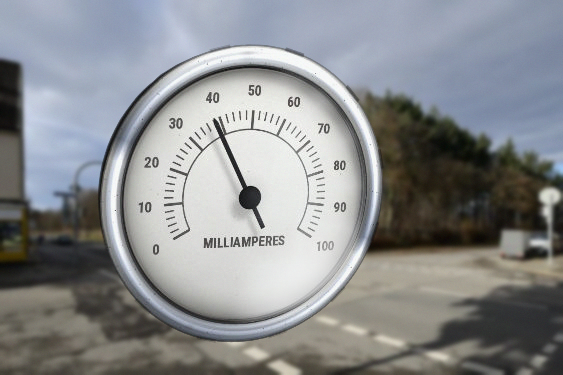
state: 38 mA
